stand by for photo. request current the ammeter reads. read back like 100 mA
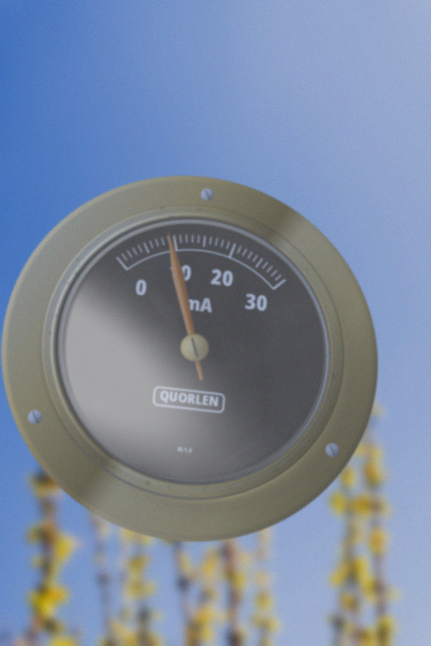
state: 9 mA
